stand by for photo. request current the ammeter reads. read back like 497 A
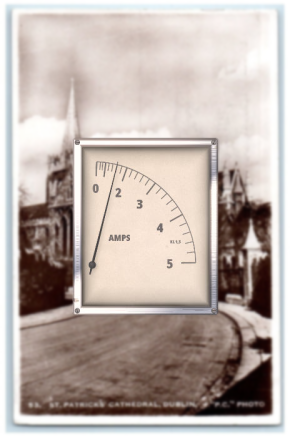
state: 1.6 A
